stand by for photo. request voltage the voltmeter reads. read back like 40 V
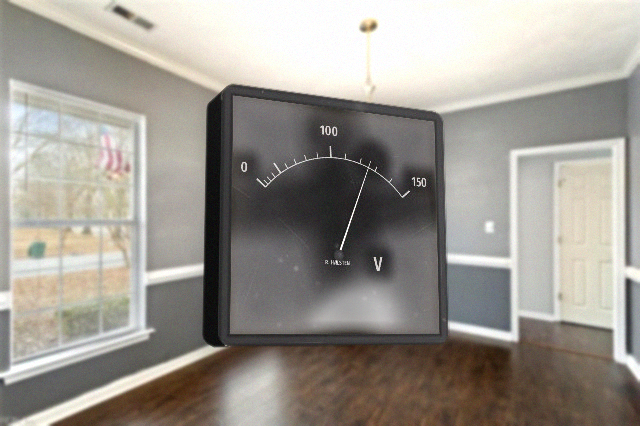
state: 125 V
